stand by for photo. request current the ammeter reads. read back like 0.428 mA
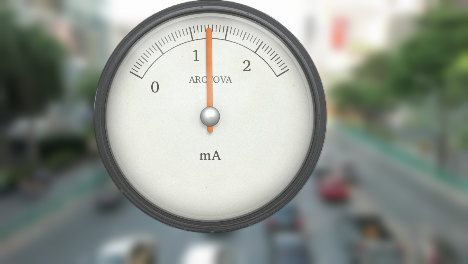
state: 1.25 mA
